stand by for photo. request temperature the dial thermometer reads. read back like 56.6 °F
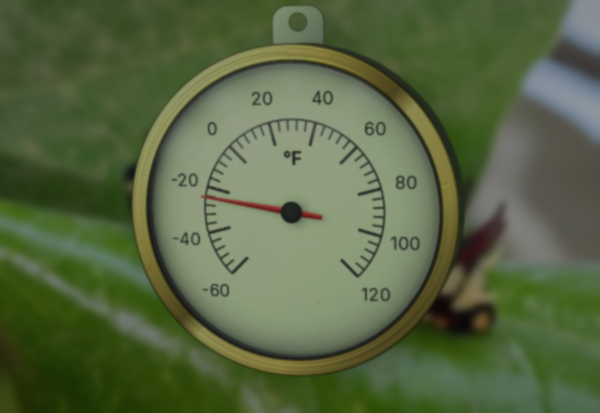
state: -24 °F
